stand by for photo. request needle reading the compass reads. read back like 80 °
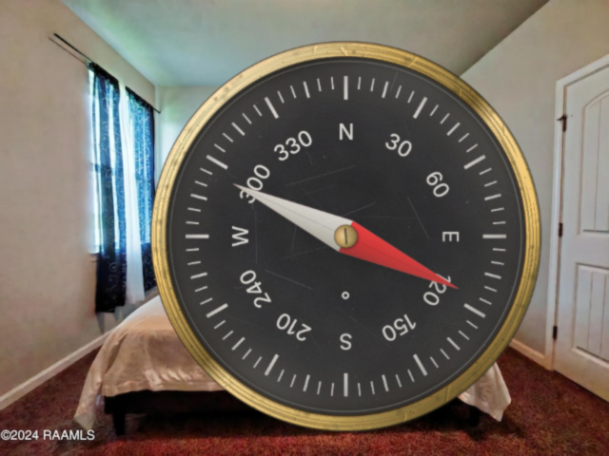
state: 115 °
